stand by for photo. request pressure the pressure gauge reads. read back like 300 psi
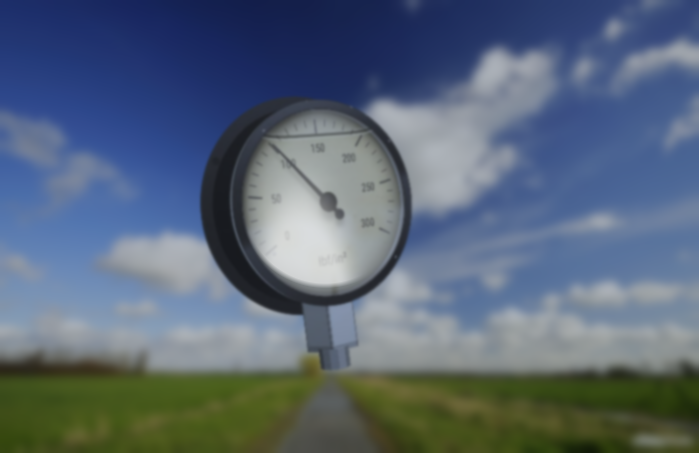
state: 100 psi
